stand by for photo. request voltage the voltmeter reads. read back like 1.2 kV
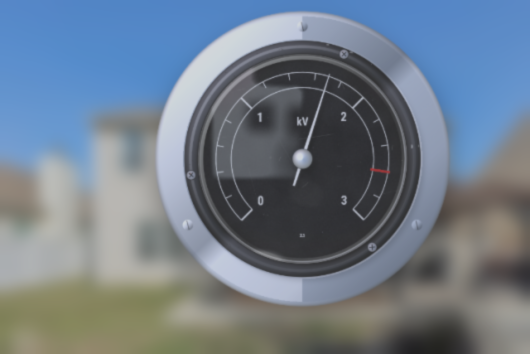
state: 1.7 kV
